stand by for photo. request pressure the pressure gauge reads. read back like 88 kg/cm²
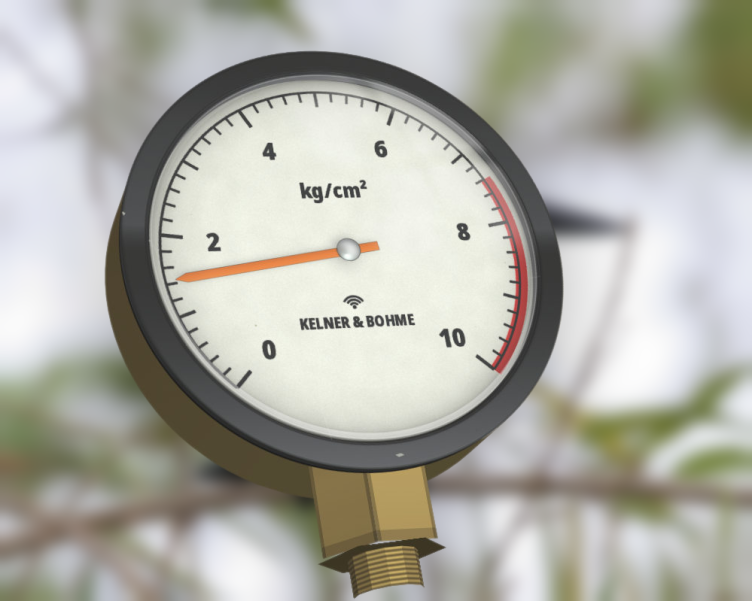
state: 1.4 kg/cm²
